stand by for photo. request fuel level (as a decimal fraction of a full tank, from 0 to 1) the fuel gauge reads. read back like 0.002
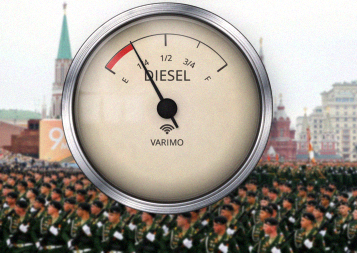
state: 0.25
